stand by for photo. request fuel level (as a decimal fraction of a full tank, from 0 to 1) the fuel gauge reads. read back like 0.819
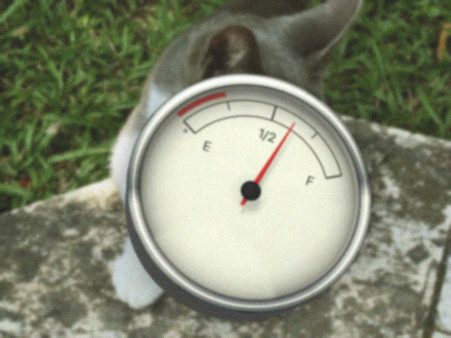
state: 0.625
